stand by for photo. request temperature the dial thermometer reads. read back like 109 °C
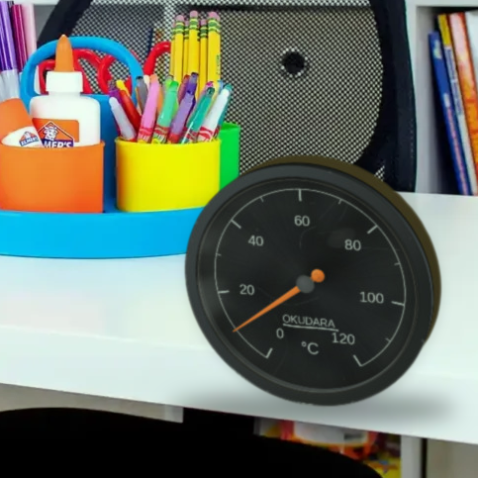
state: 10 °C
